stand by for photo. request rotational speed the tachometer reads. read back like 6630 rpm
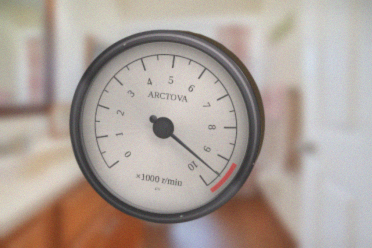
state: 9500 rpm
